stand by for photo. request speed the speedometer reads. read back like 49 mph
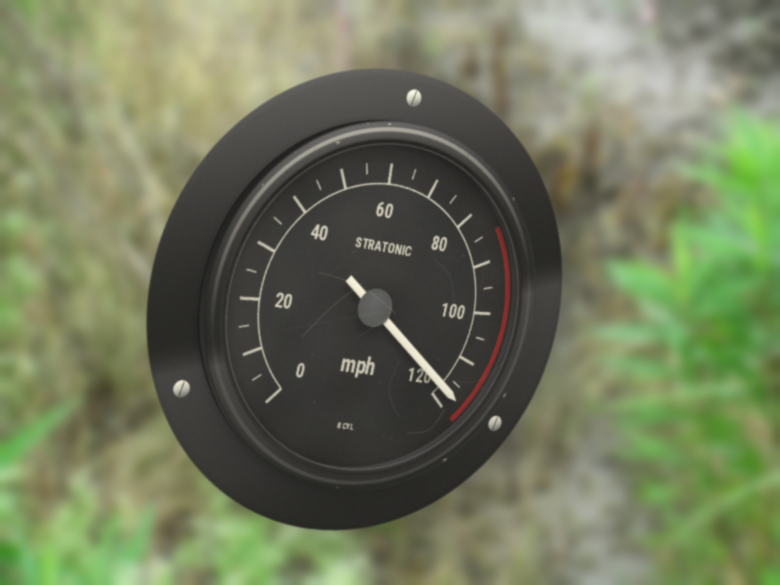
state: 117.5 mph
